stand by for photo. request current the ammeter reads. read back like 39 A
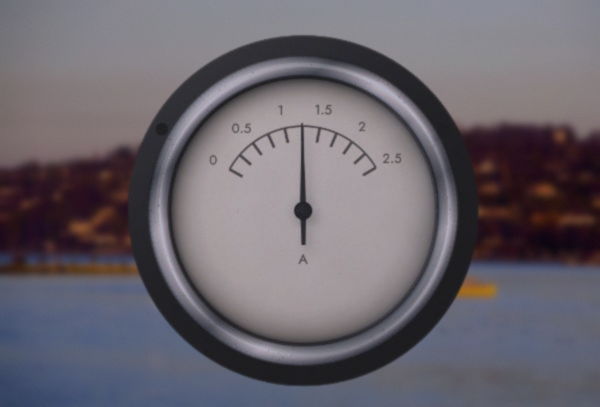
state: 1.25 A
